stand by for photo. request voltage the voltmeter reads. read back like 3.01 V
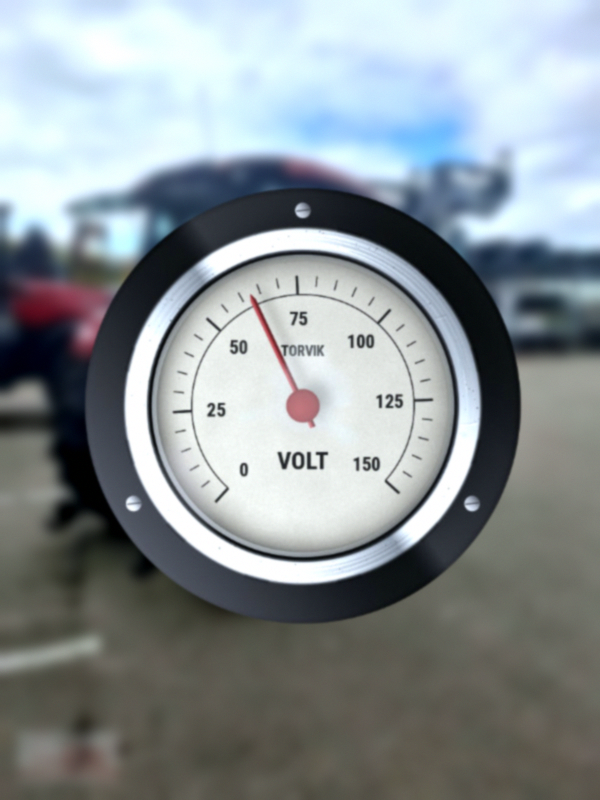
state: 62.5 V
